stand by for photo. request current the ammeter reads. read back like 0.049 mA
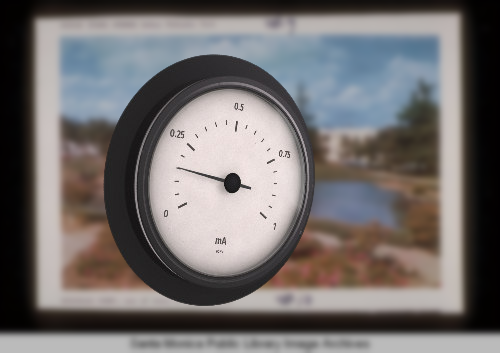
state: 0.15 mA
